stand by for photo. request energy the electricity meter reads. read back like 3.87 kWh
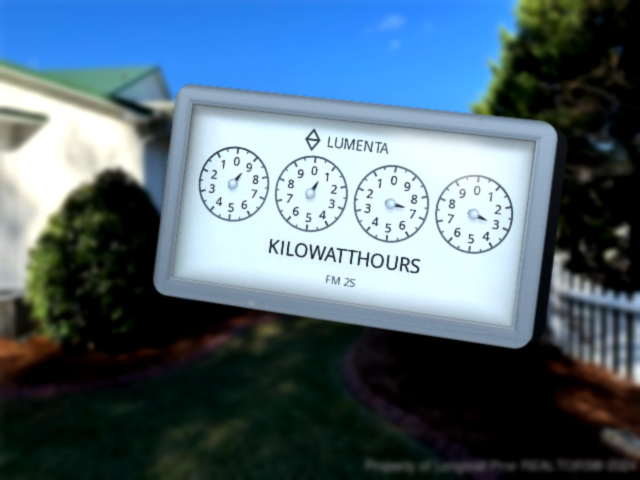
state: 9073 kWh
